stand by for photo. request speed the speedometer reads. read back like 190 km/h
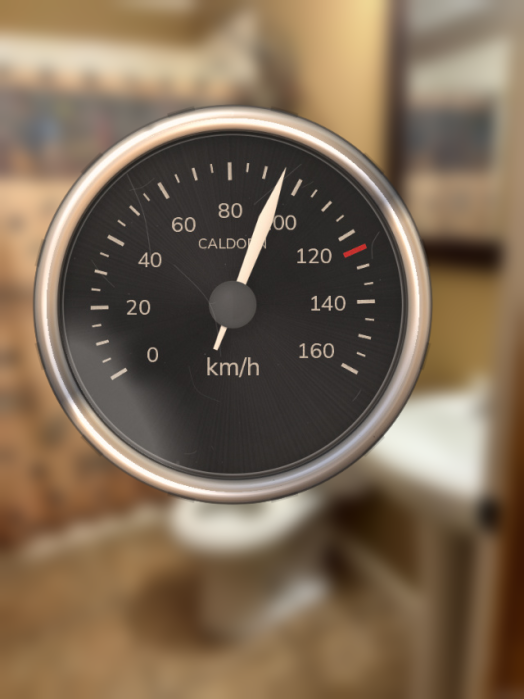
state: 95 km/h
